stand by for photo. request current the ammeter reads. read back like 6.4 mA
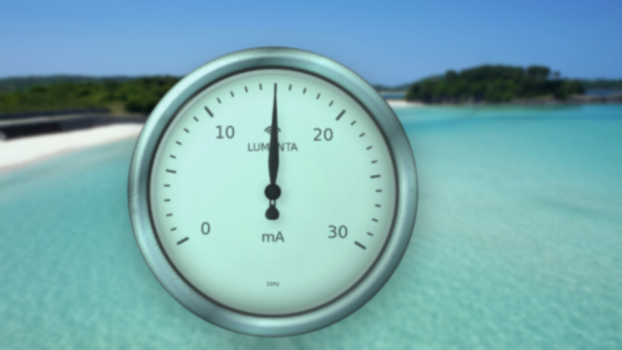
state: 15 mA
